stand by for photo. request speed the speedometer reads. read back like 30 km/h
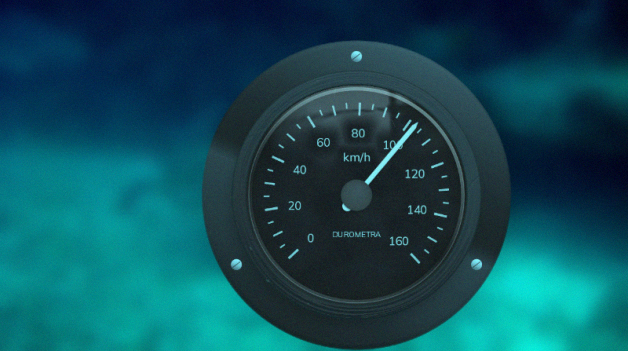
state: 102.5 km/h
